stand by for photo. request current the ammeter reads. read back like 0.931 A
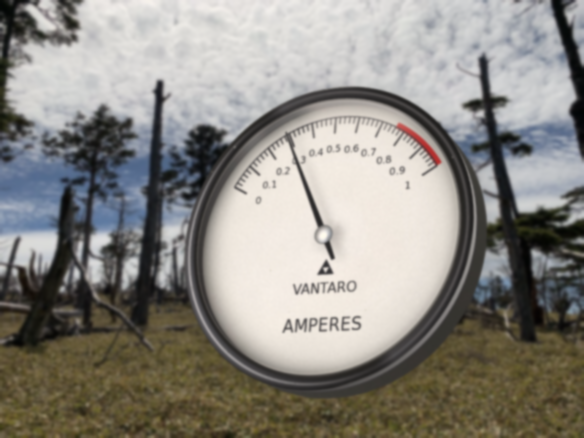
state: 0.3 A
